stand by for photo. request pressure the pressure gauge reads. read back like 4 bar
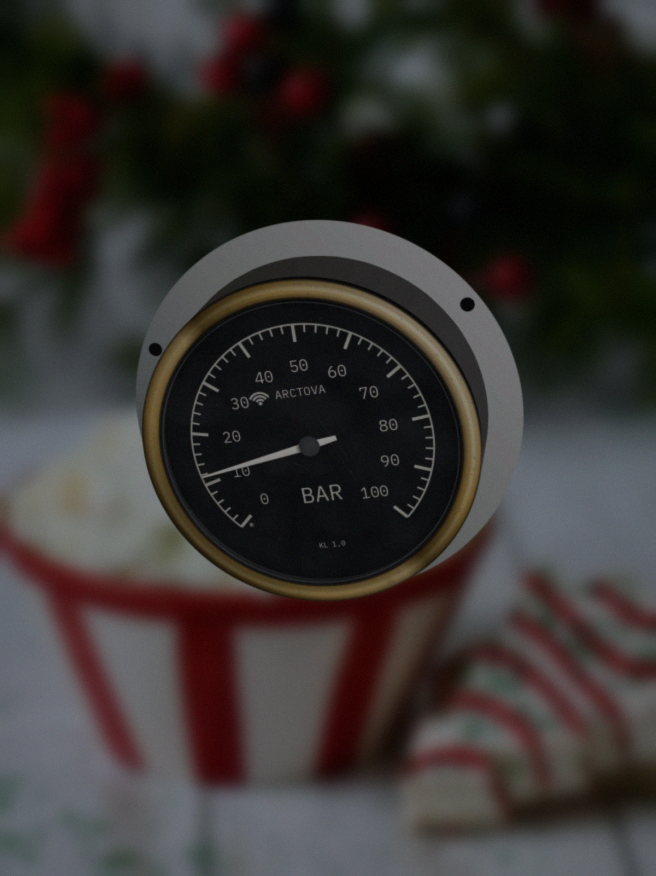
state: 12 bar
